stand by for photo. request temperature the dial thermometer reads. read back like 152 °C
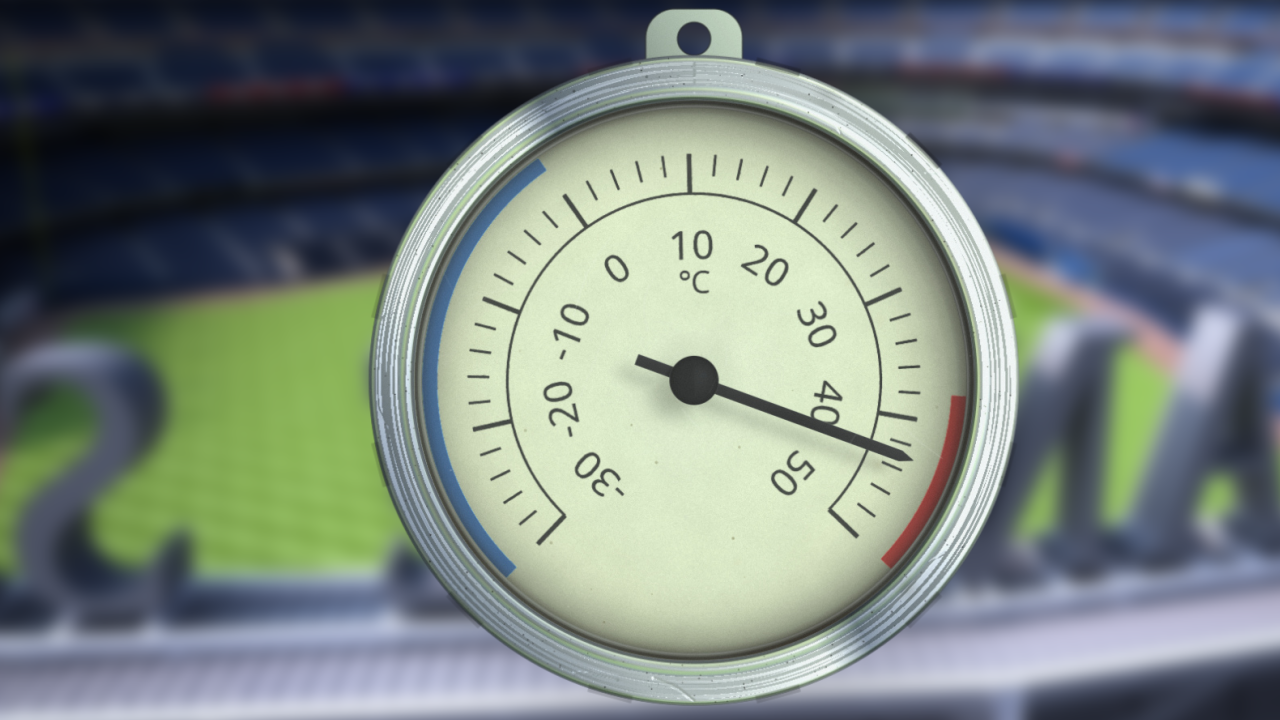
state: 43 °C
